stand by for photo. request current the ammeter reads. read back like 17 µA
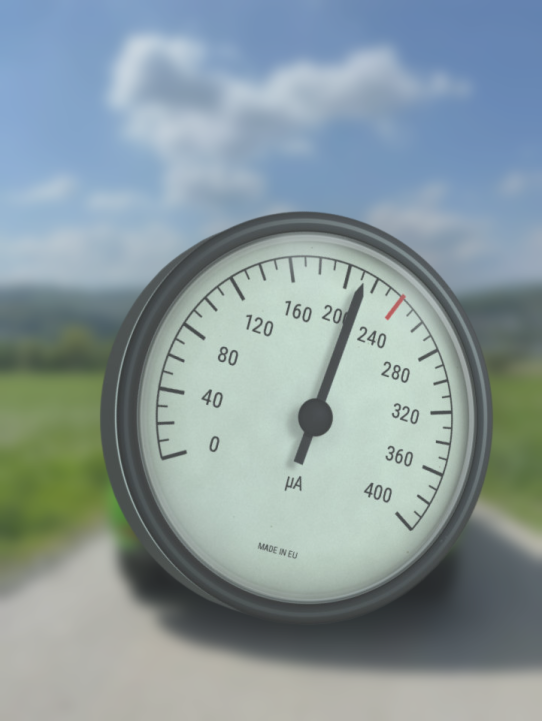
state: 210 µA
